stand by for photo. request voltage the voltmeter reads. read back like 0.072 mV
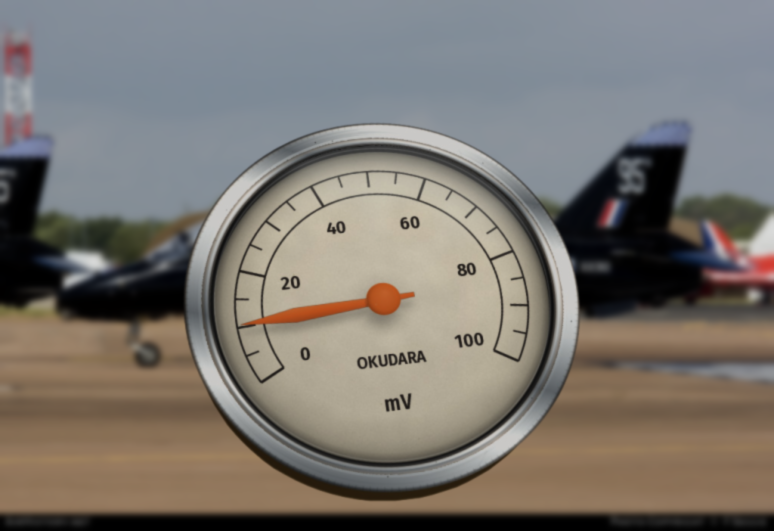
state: 10 mV
